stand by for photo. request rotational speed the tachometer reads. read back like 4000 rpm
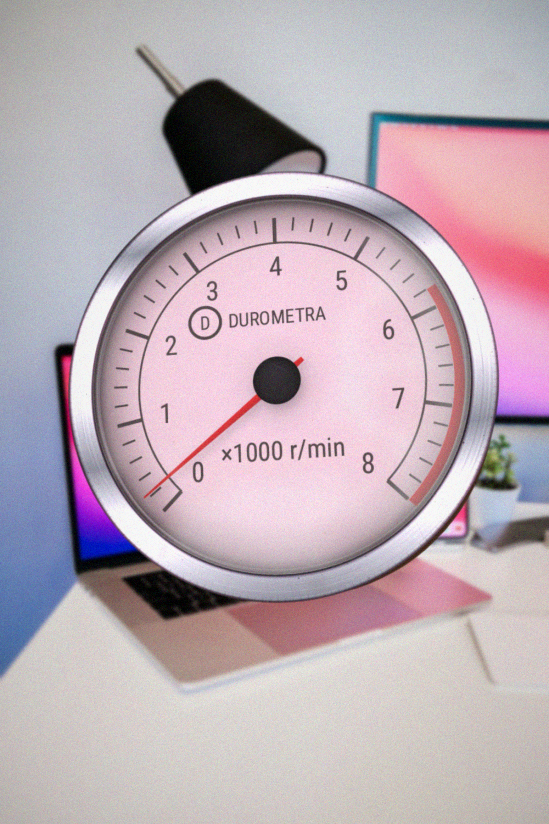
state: 200 rpm
